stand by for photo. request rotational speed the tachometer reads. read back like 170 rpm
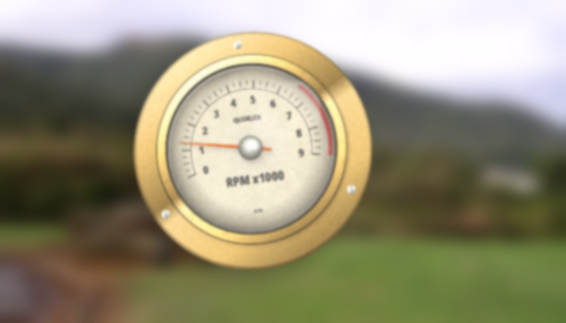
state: 1250 rpm
